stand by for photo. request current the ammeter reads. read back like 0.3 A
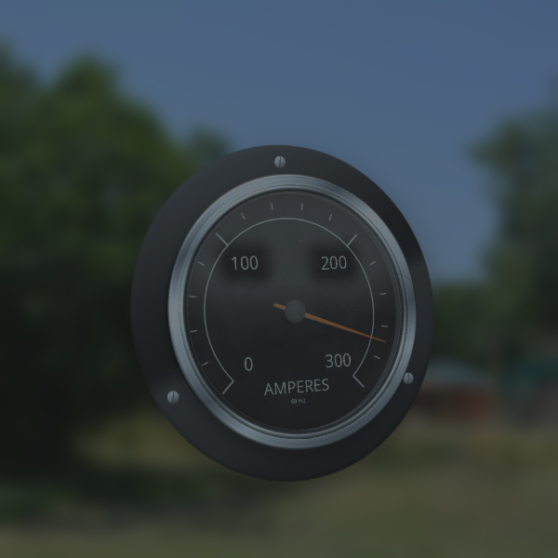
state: 270 A
